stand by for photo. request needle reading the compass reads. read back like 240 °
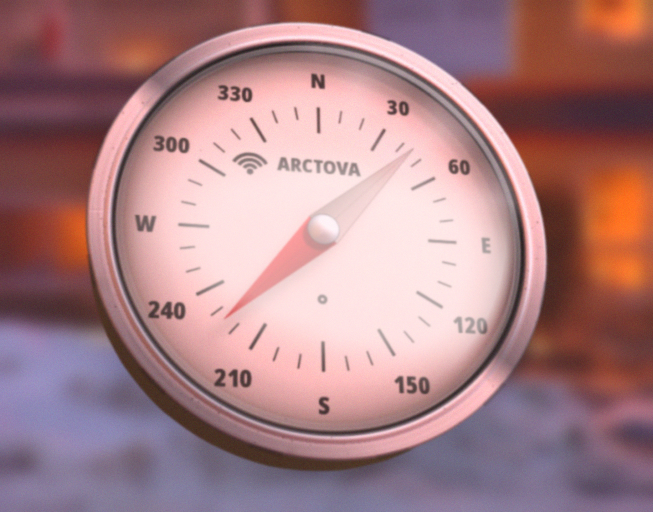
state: 225 °
